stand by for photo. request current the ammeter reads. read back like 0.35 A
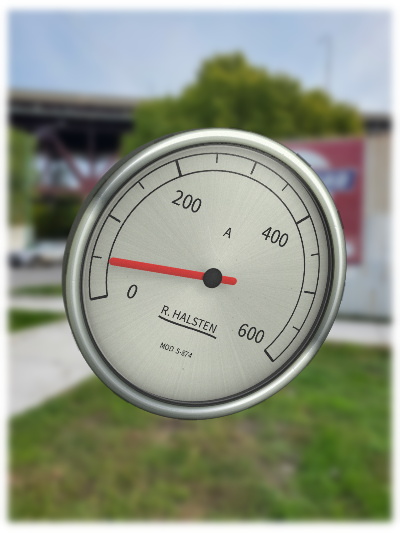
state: 50 A
